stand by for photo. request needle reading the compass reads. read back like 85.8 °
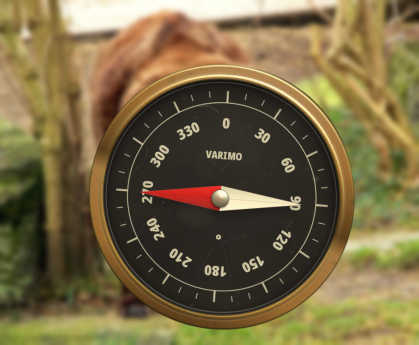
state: 270 °
